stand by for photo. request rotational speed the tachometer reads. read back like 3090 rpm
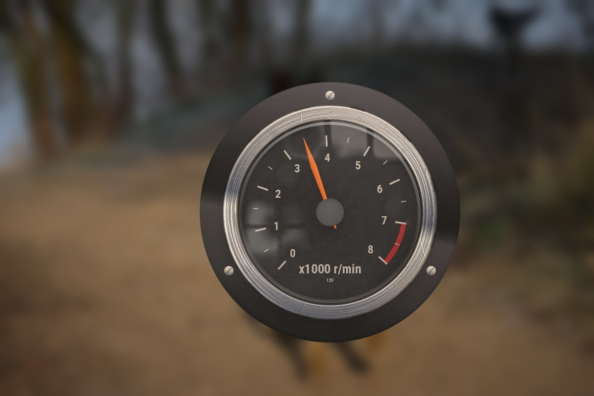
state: 3500 rpm
